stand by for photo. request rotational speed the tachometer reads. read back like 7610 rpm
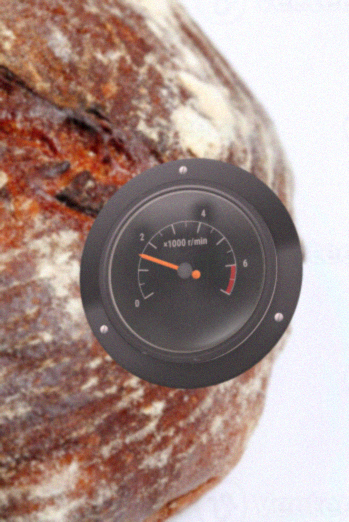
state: 1500 rpm
